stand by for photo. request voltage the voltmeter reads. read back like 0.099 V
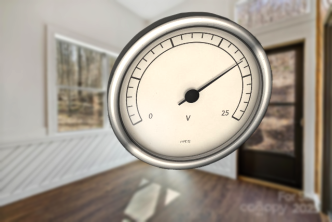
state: 18 V
